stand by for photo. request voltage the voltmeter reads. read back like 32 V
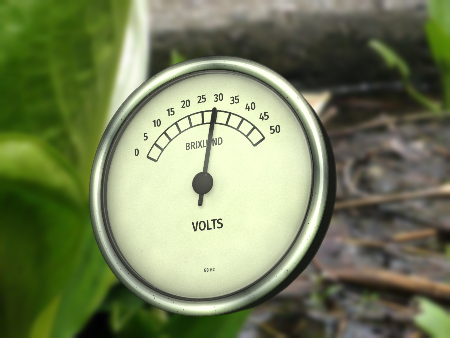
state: 30 V
